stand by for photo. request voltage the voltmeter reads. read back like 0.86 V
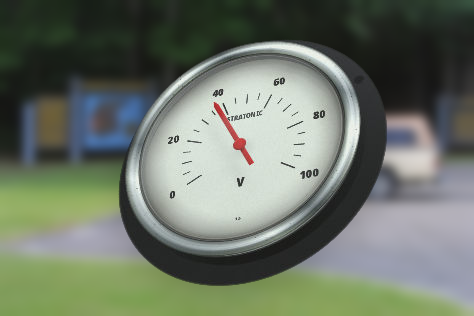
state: 37.5 V
